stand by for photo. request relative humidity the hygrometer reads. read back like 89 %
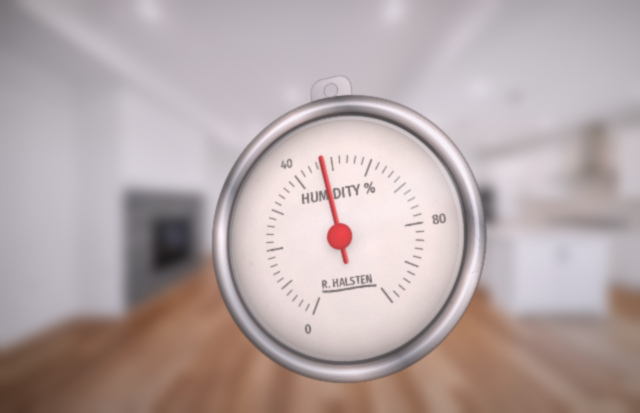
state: 48 %
